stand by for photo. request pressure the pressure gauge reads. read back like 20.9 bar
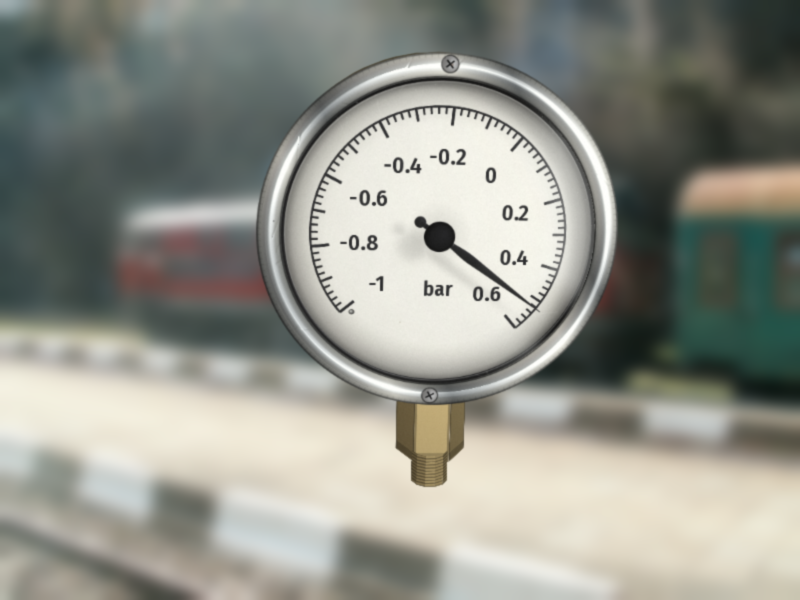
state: 0.52 bar
